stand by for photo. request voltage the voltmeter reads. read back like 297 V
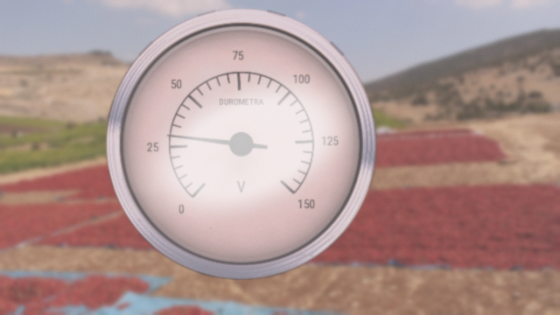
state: 30 V
